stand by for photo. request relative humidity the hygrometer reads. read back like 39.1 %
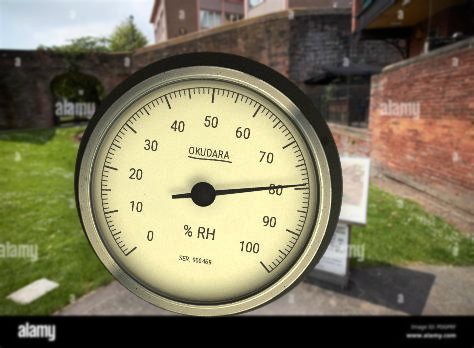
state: 79 %
